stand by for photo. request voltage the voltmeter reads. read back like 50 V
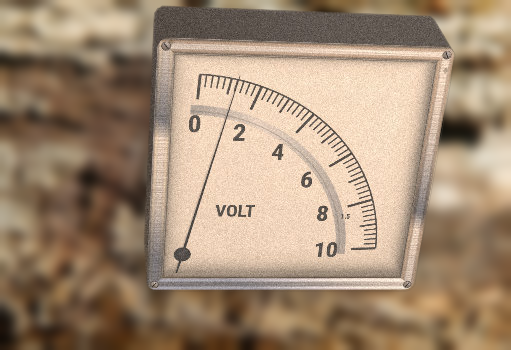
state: 1.2 V
